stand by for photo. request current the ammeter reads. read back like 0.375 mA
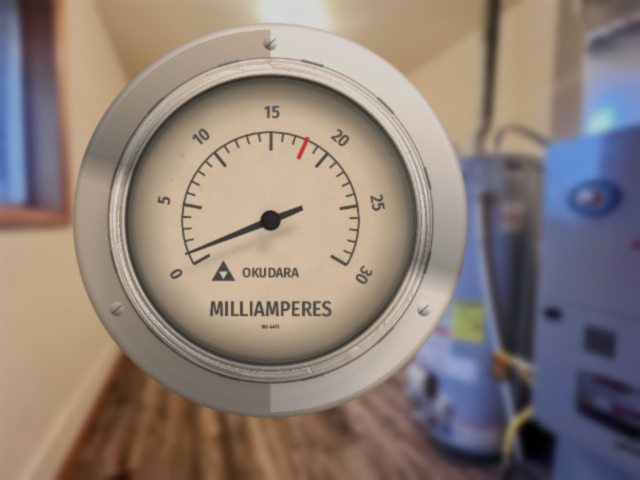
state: 1 mA
